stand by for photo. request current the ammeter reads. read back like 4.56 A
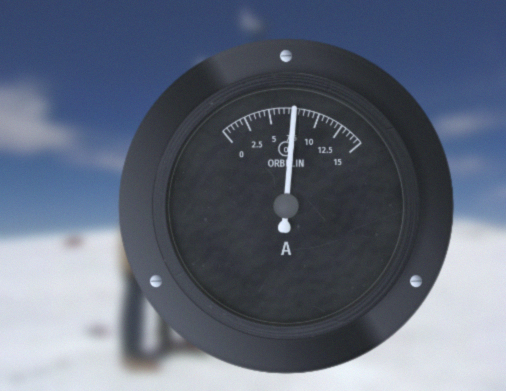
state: 7.5 A
